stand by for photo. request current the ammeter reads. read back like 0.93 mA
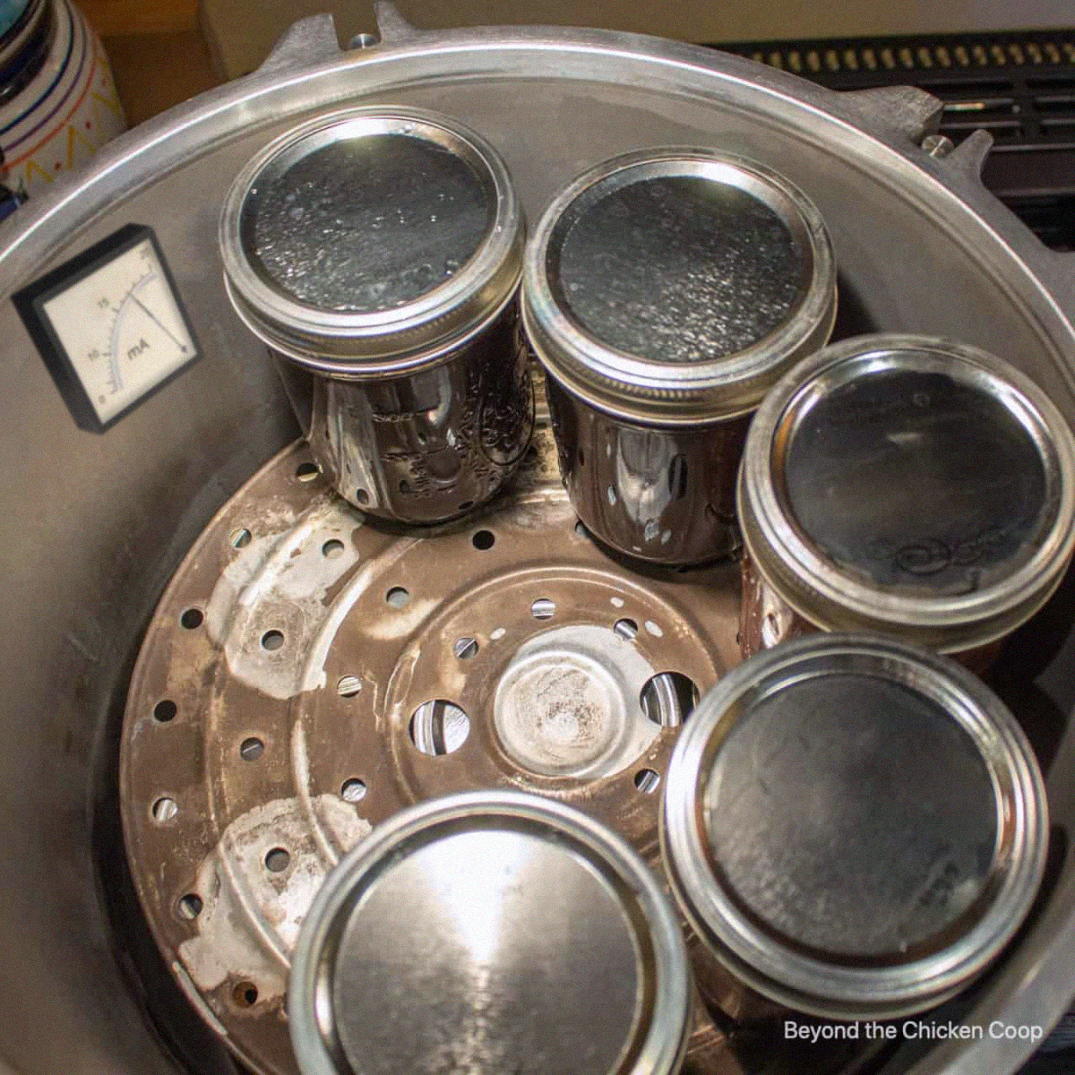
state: 17 mA
